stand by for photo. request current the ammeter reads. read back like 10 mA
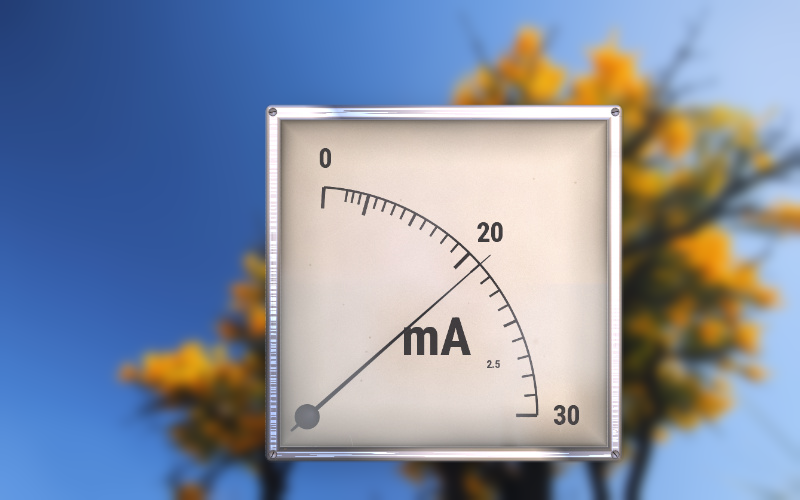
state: 21 mA
